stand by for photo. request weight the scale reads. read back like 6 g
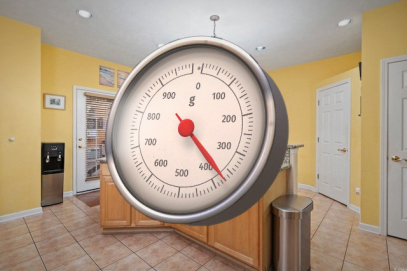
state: 370 g
